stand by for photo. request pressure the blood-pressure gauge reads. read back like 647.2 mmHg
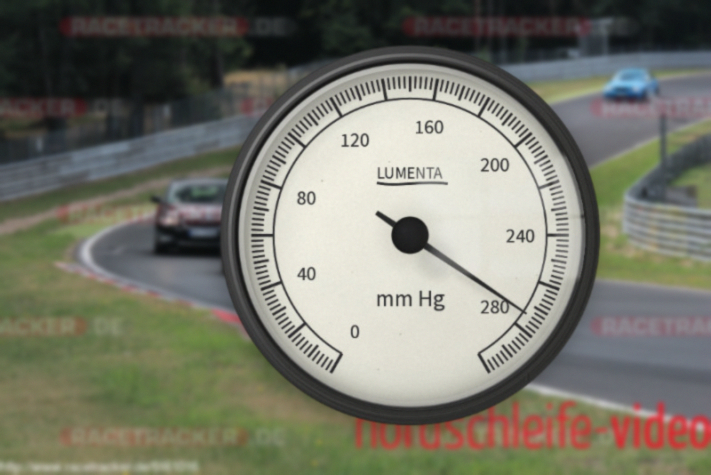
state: 274 mmHg
